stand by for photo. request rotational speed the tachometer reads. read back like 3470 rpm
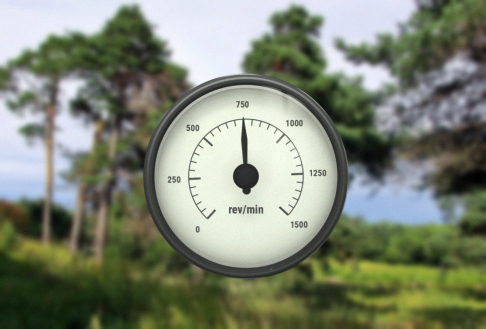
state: 750 rpm
